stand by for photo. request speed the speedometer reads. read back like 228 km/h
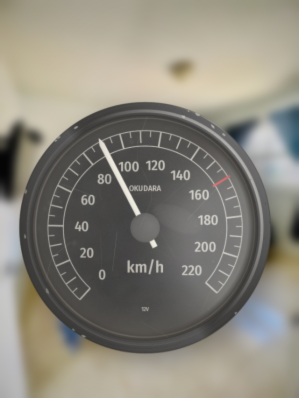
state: 90 km/h
